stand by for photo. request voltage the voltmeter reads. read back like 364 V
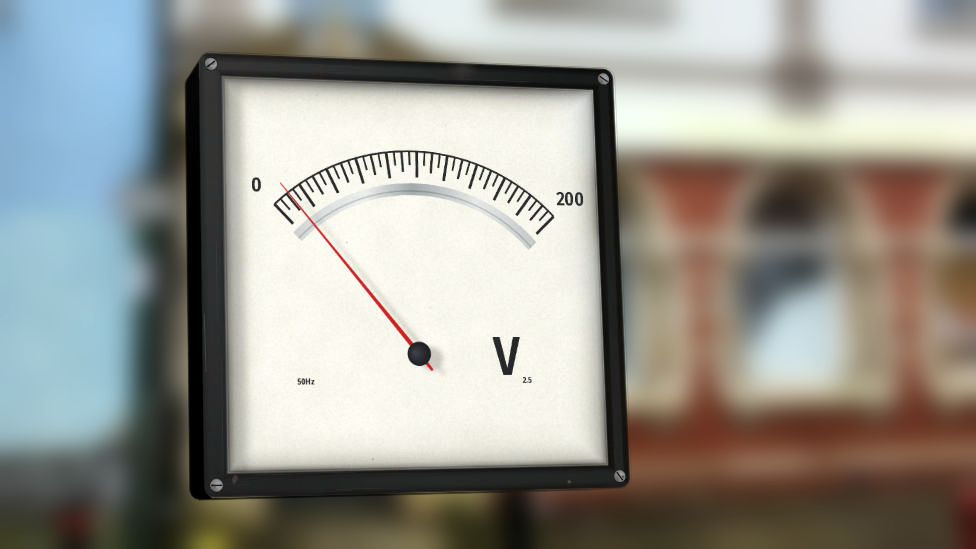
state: 10 V
